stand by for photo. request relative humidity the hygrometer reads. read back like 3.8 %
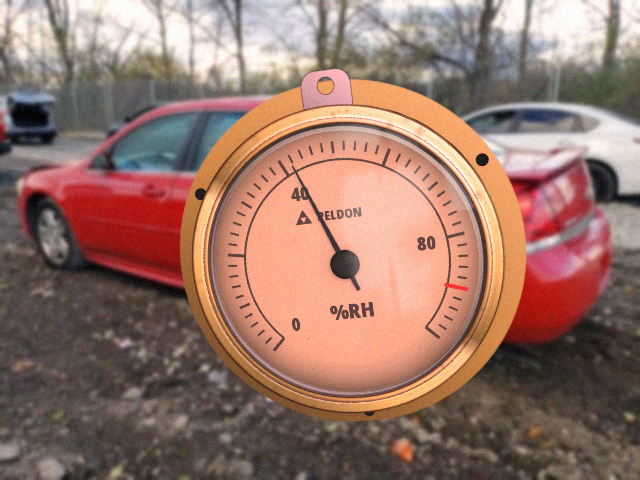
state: 42 %
